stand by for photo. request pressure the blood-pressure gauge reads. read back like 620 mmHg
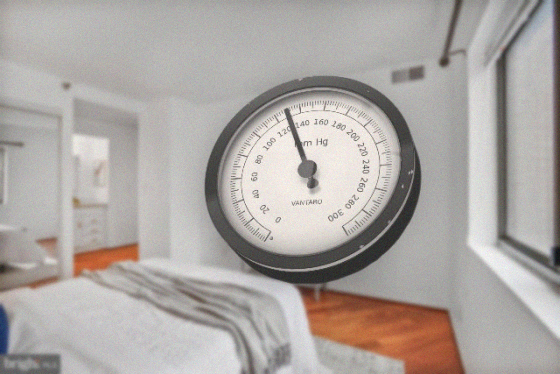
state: 130 mmHg
